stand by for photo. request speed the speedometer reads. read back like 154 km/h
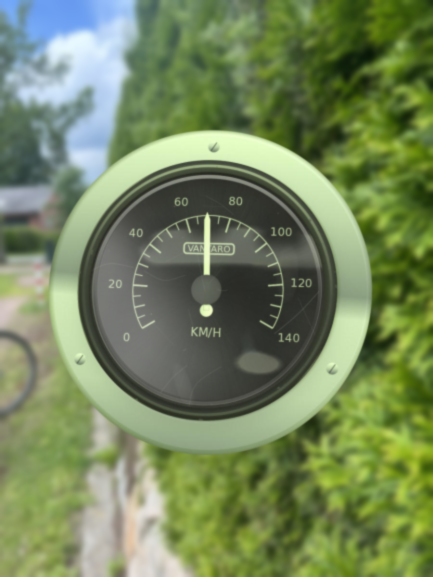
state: 70 km/h
